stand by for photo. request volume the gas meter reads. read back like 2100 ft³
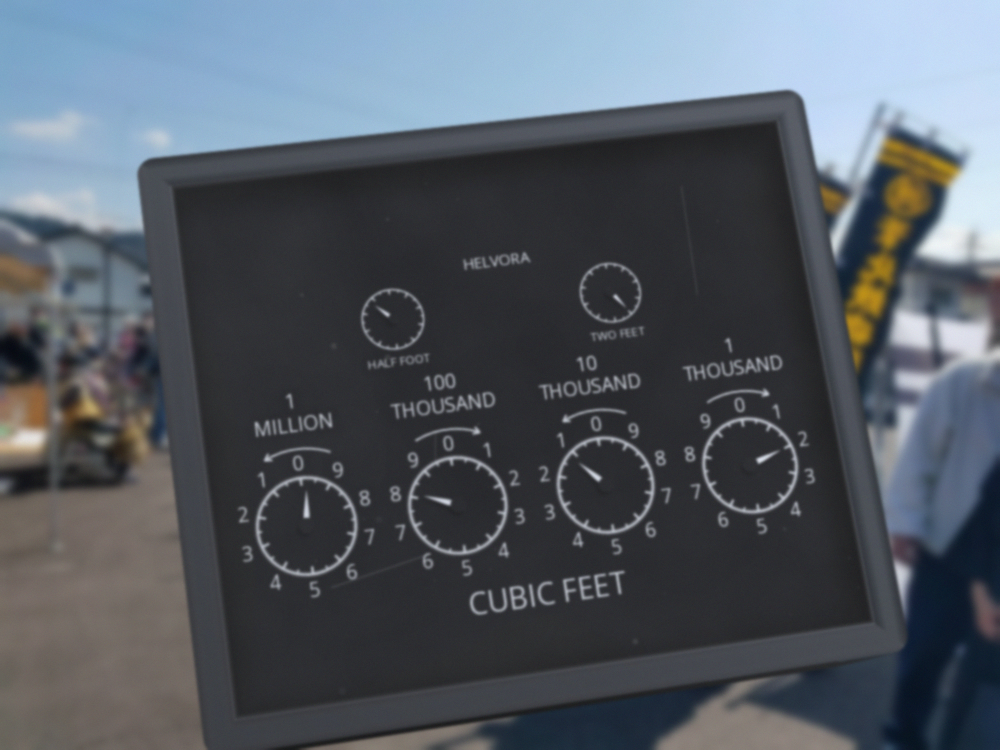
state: 981200 ft³
